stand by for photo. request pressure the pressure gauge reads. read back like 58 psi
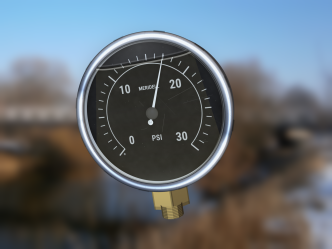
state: 17 psi
